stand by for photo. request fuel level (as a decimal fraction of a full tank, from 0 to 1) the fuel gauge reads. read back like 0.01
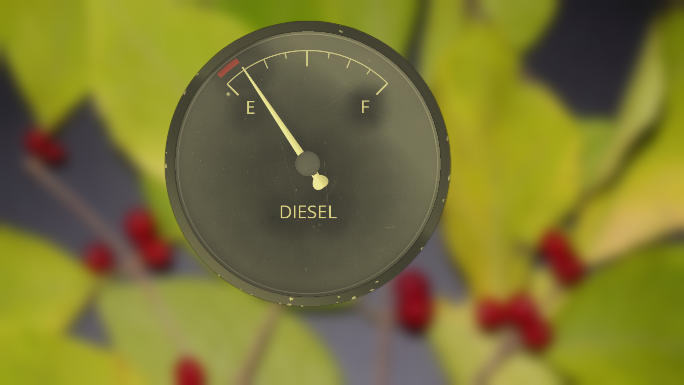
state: 0.125
